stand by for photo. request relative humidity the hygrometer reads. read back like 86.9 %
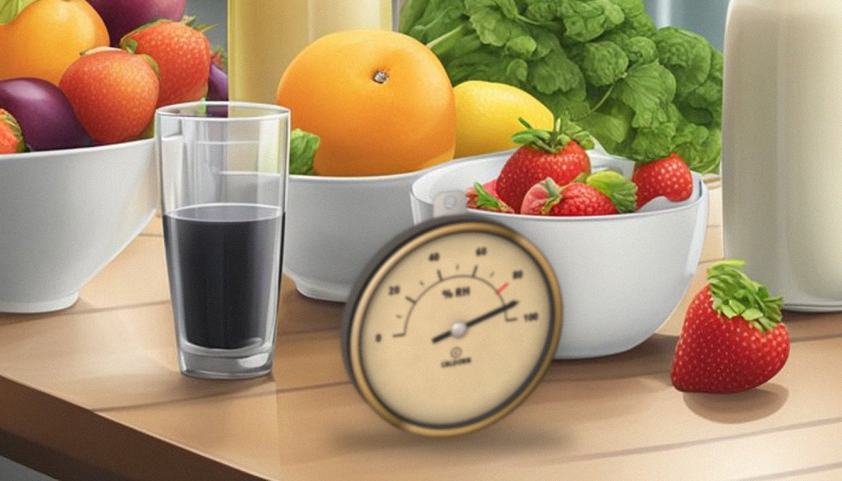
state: 90 %
